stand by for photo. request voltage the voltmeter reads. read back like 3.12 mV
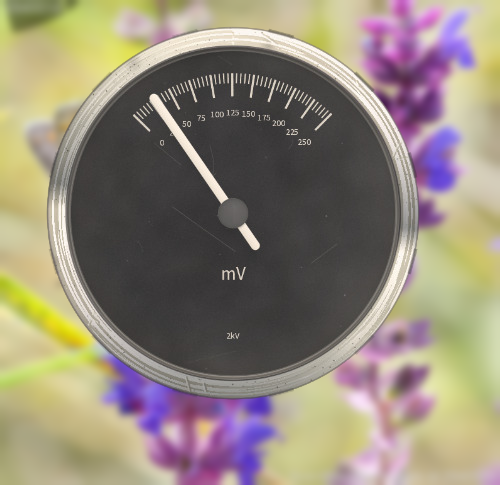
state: 30 mV
